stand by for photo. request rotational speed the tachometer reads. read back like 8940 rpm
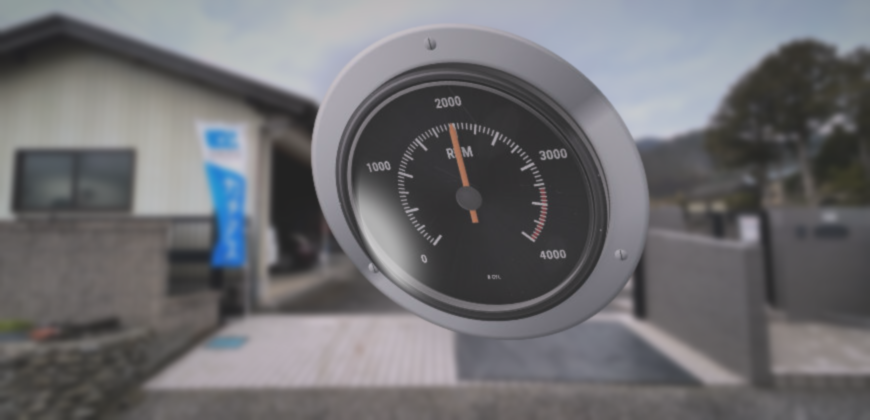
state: 2000 rpm
